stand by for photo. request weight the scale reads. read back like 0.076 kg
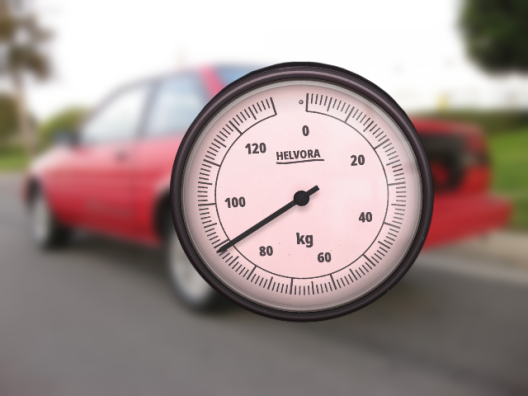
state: 89 kg
